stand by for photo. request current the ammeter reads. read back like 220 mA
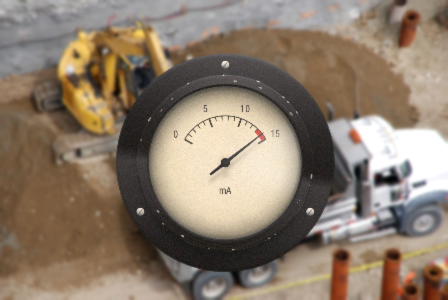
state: 14 mA
